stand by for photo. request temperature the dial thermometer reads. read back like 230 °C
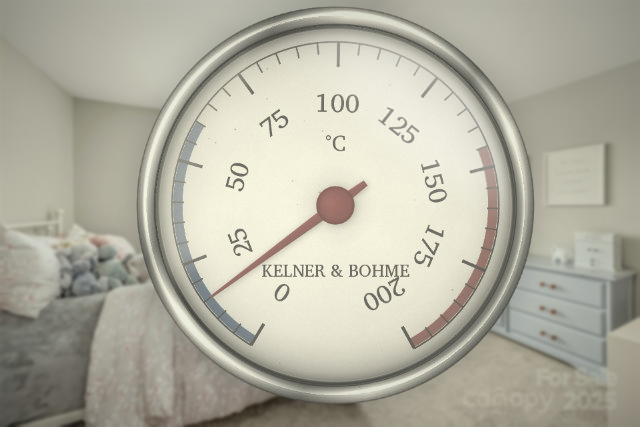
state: 15 °C
